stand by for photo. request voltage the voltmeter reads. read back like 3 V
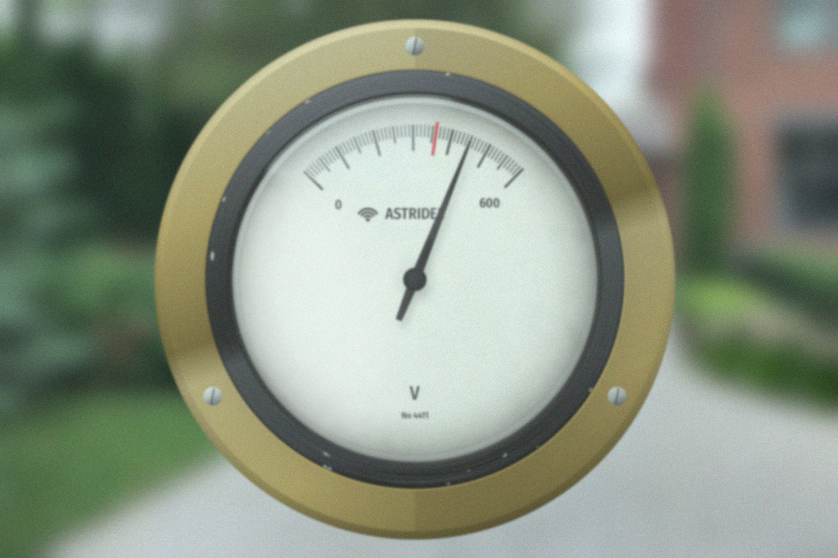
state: 450 V
